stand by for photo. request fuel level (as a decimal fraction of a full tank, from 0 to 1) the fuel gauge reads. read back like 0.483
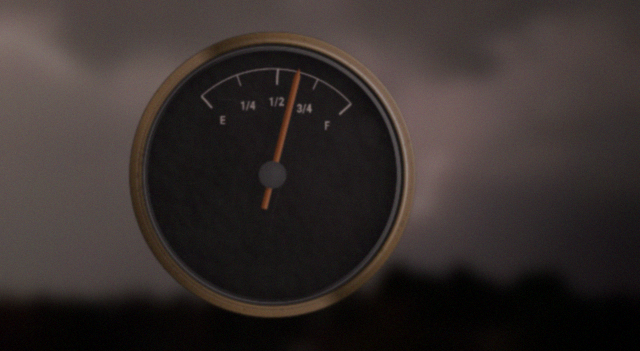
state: 0.625
